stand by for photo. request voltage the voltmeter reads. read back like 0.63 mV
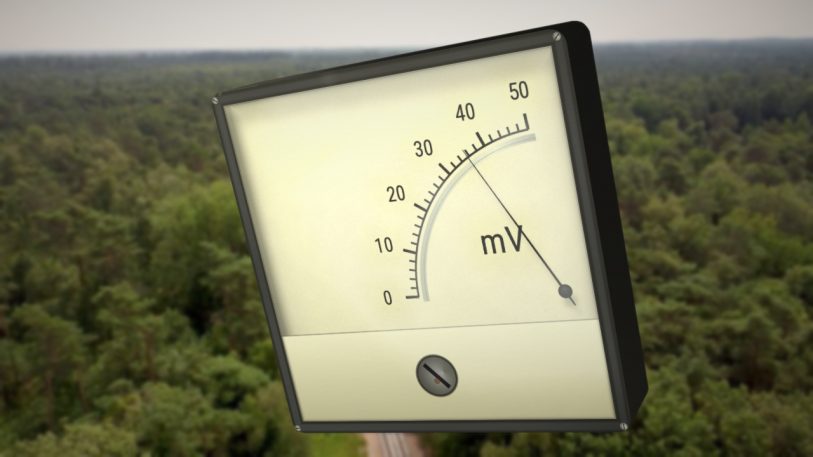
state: 36 mV
